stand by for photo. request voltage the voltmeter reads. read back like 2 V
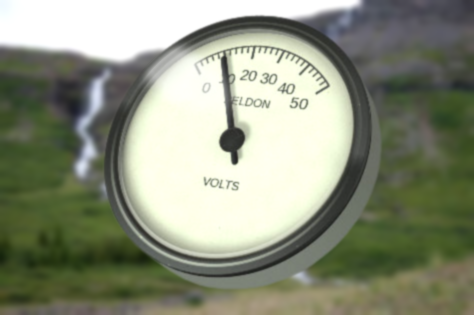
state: 10 V
